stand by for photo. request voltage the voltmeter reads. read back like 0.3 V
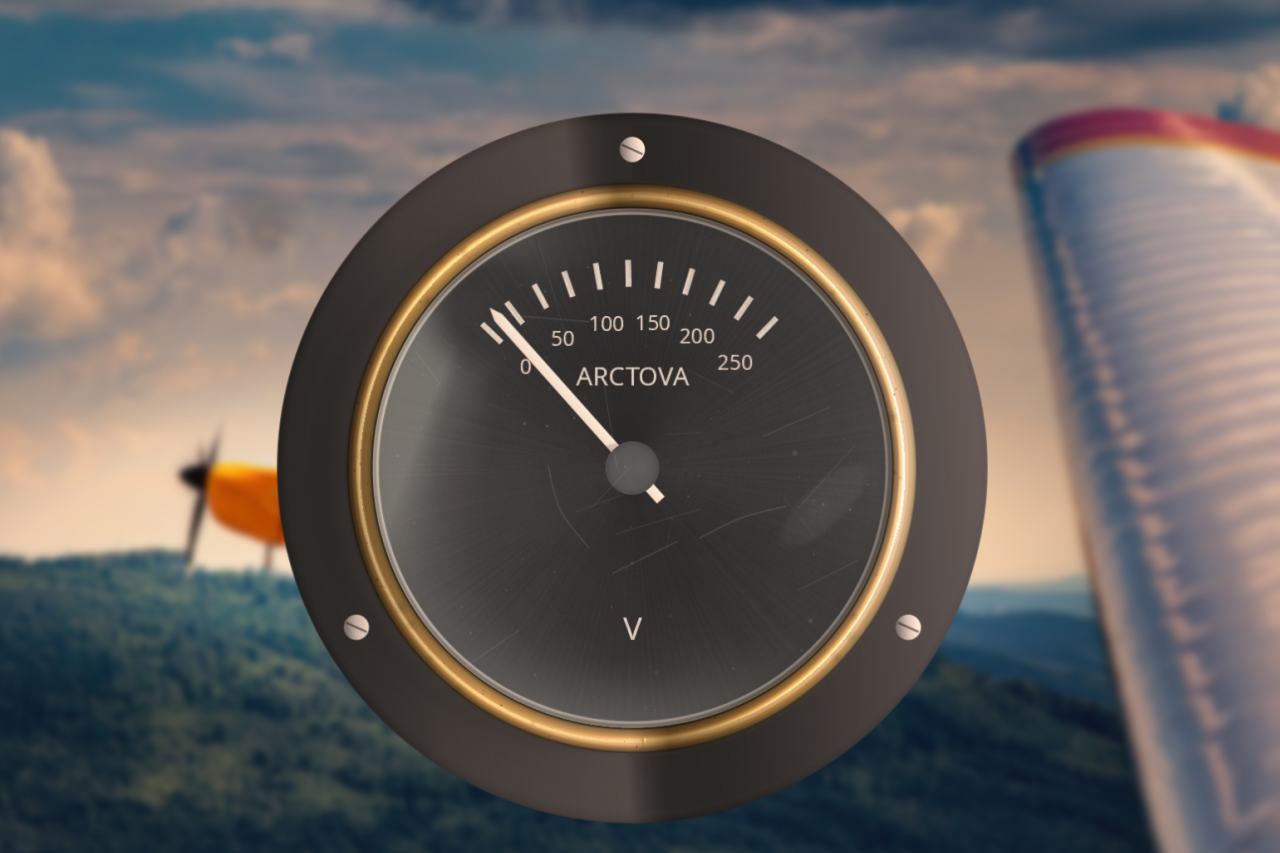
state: 12.5 V
